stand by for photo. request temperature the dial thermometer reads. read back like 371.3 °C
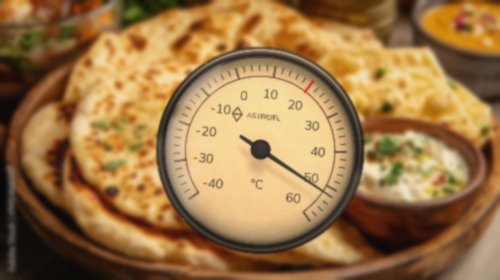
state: 52 °C
